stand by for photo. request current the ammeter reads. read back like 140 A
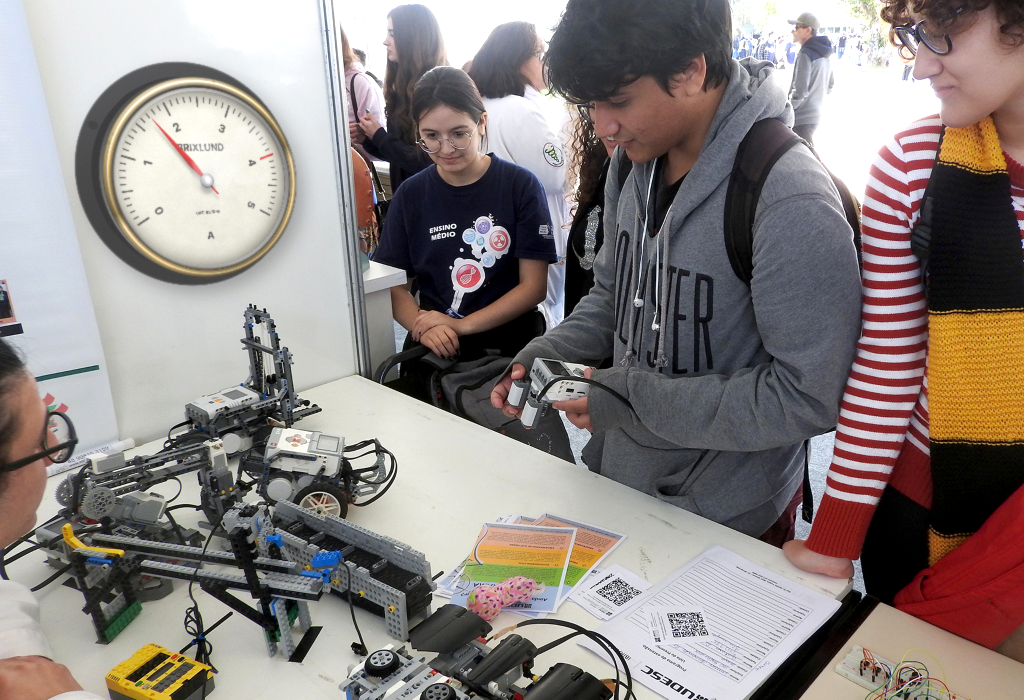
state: 1.7 A
